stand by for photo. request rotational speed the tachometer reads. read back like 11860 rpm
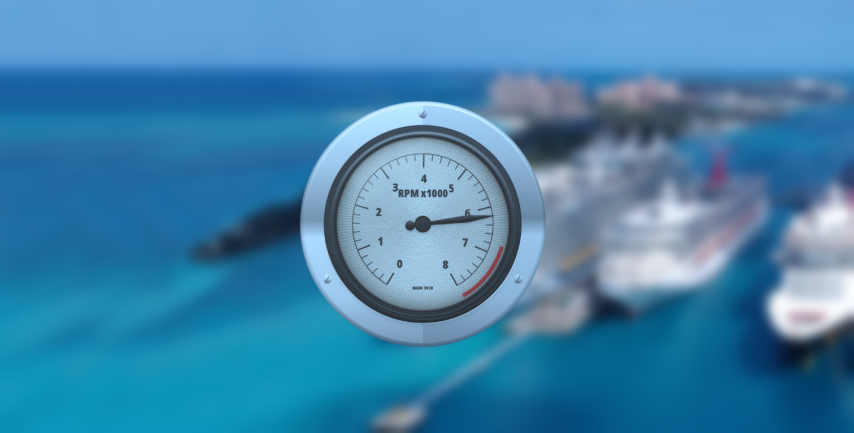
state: 6200 rpm
